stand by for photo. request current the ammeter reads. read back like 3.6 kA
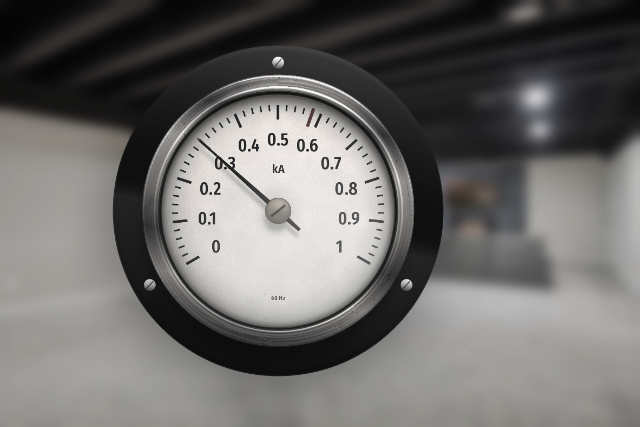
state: 0.3 kA
